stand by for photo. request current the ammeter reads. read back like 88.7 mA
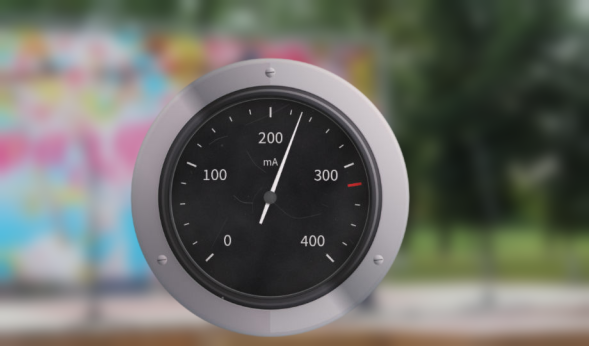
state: 230 mA
